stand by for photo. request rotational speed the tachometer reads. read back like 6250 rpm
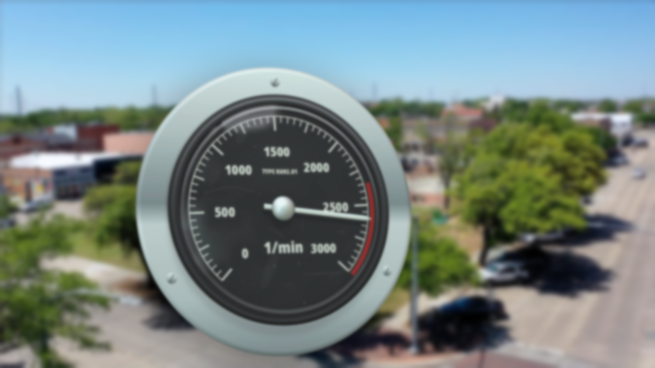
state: 2600 rpm
